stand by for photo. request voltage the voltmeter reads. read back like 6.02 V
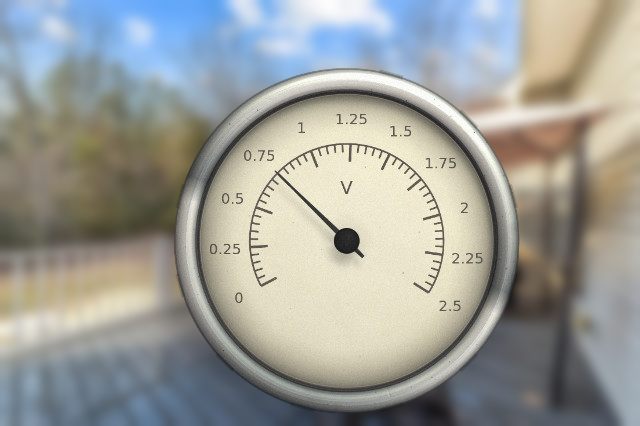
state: 0.75 V
